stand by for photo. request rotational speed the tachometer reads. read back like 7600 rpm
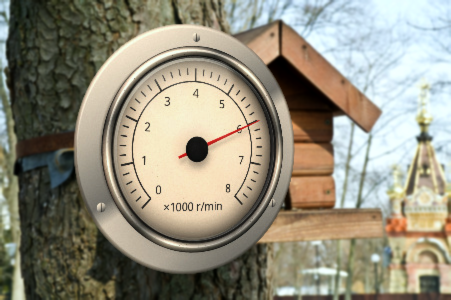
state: 6000 rpm
